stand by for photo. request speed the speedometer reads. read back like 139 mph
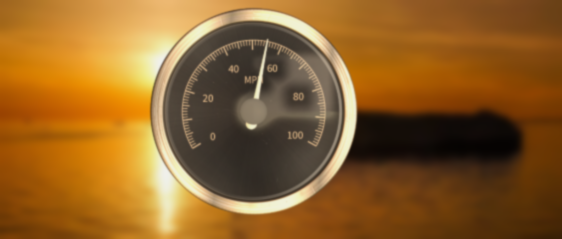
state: 55 mph
